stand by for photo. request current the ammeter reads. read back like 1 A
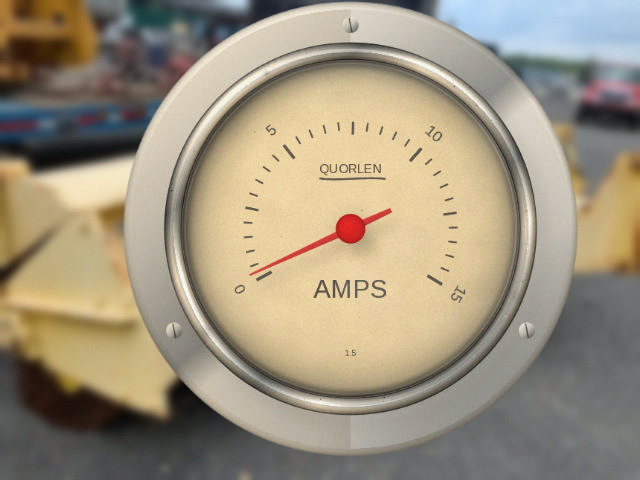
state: 0.25 A
